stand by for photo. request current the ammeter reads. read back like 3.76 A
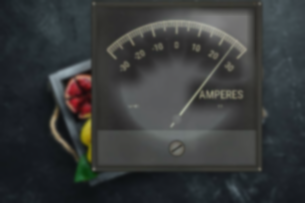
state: 25 A
